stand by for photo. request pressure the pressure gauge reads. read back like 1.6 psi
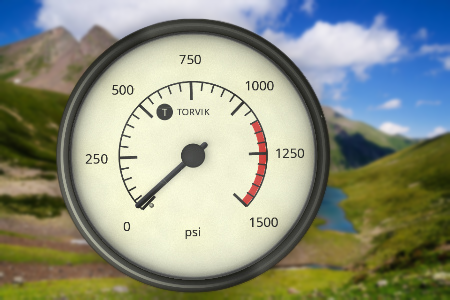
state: 25 psi
